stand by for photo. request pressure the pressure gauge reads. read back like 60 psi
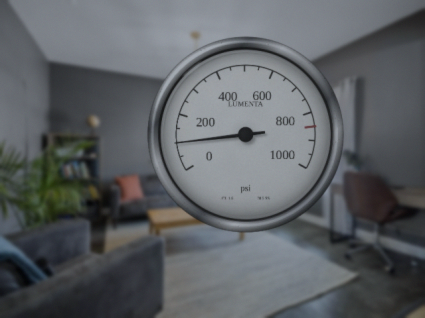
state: 100 psi
